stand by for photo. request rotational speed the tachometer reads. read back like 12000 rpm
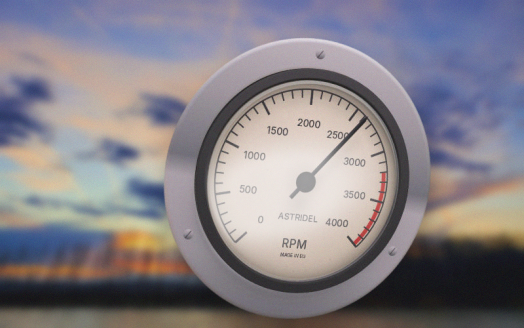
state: 2600 rpm
